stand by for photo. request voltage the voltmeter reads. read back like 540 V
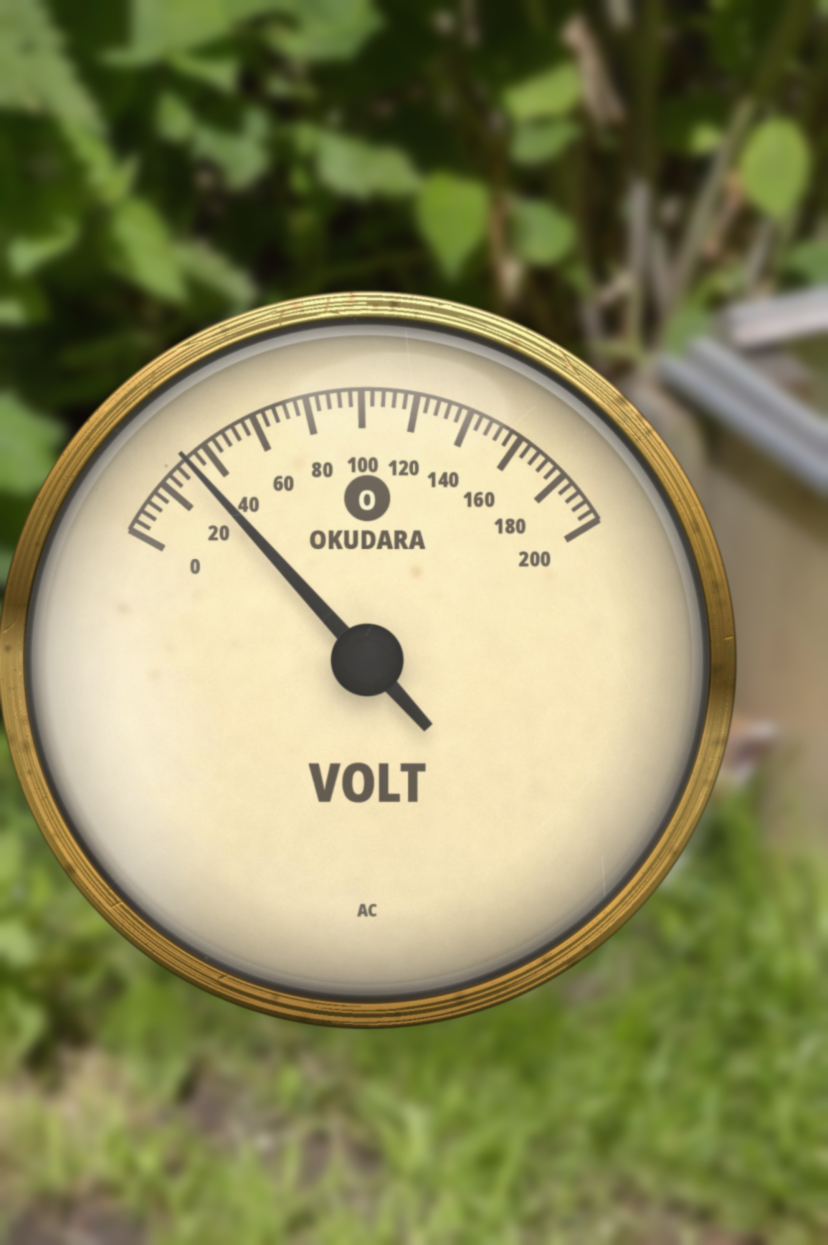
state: 32 V
